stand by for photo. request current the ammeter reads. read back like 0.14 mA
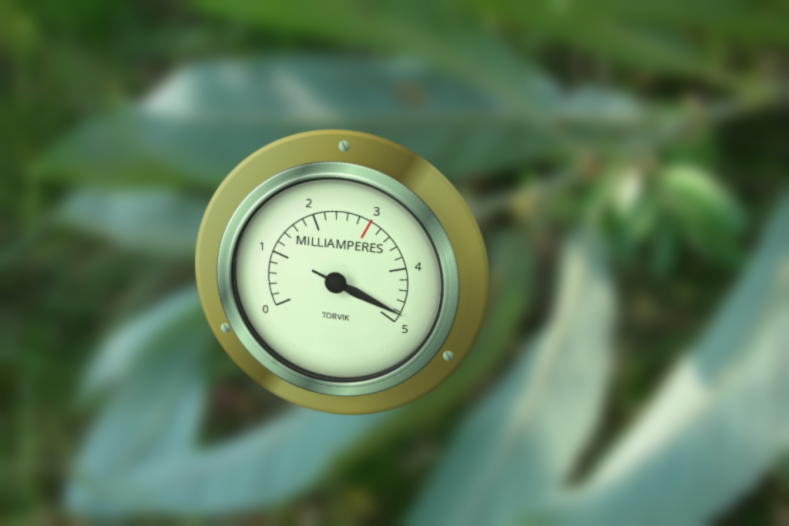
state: 4.8 mA
